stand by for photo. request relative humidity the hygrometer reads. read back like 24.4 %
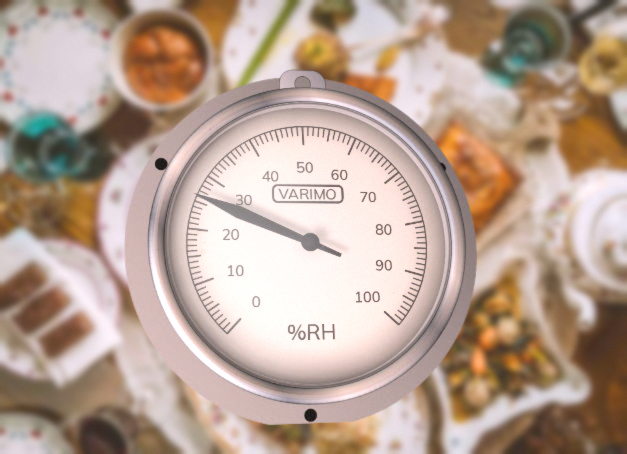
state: 26 %
